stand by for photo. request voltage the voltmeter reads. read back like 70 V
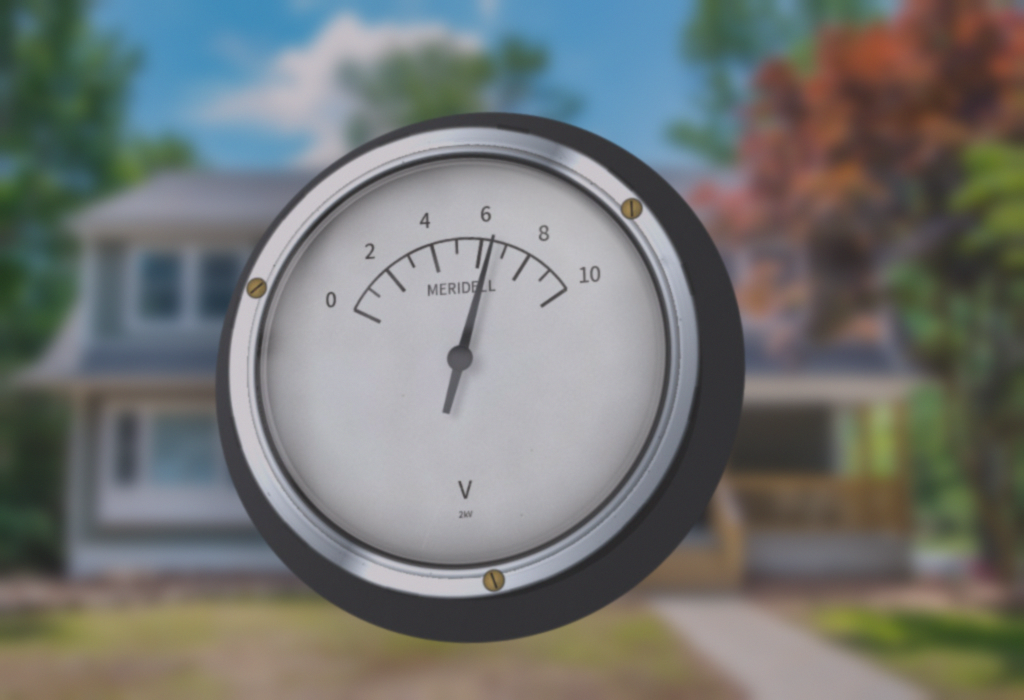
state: 6.5 V
